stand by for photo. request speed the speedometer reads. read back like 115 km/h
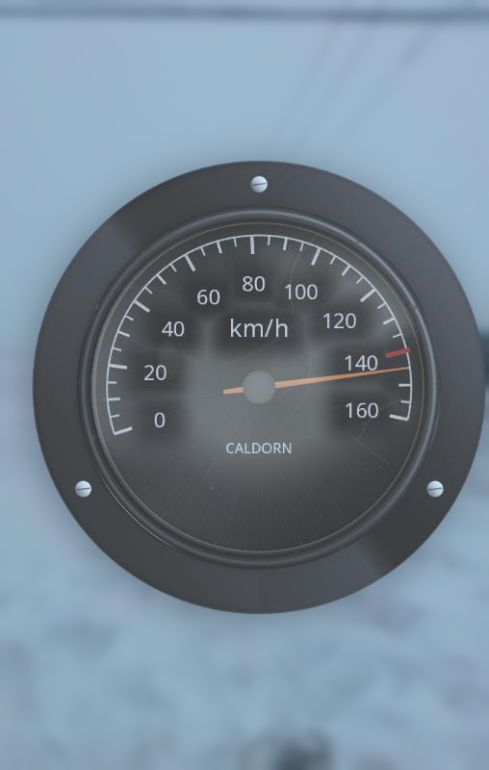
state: 145 km/h
